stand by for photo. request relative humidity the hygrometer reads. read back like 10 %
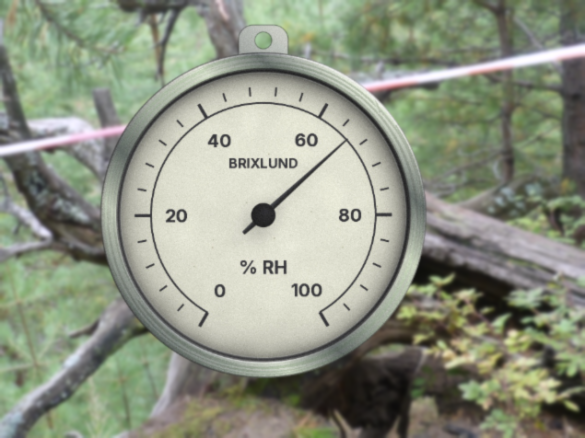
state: 66 %
